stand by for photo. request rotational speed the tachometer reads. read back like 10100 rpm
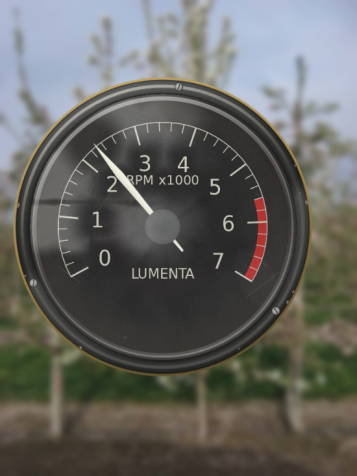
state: 2300 rpm
